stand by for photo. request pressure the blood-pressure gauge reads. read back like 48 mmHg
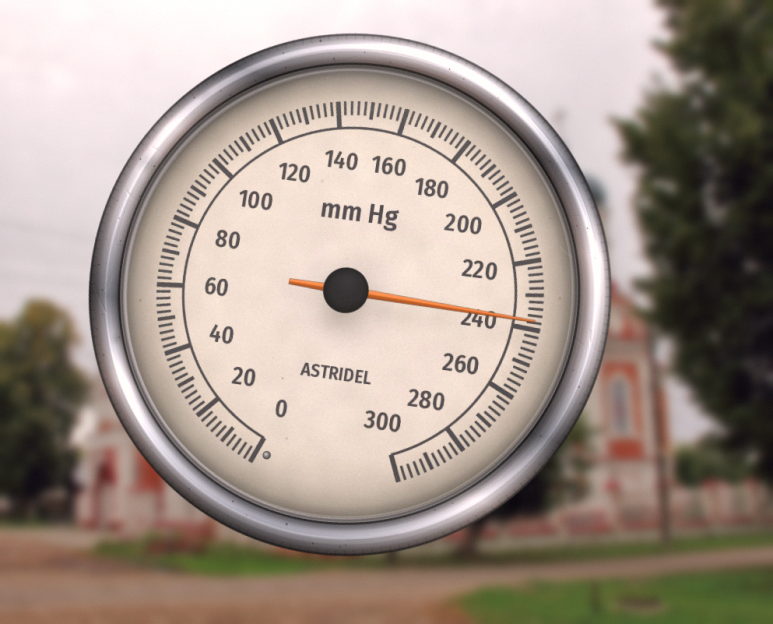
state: 238 mmHg
